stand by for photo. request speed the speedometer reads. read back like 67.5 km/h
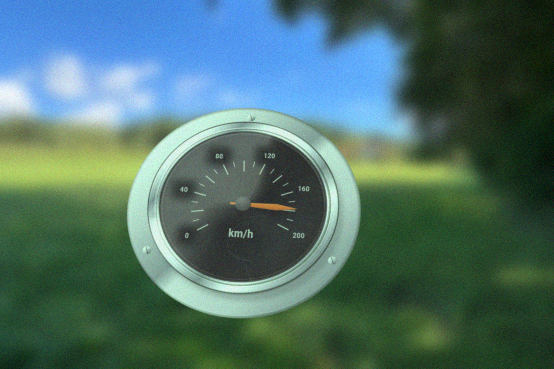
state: 180 km/h
